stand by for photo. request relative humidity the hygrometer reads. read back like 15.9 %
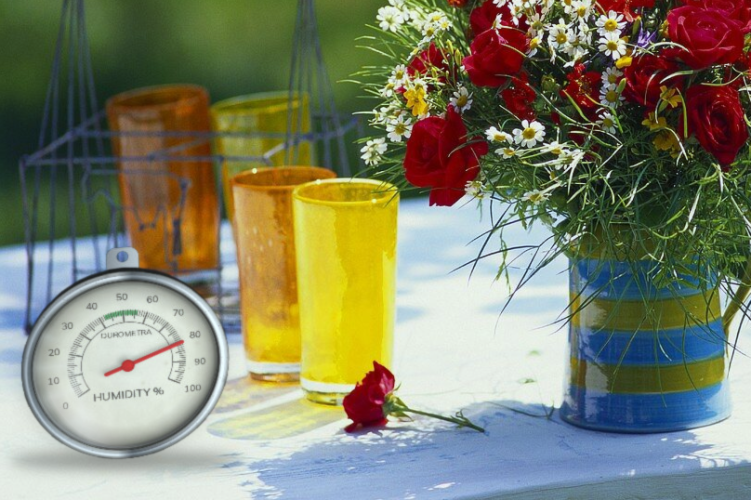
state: 80 %
